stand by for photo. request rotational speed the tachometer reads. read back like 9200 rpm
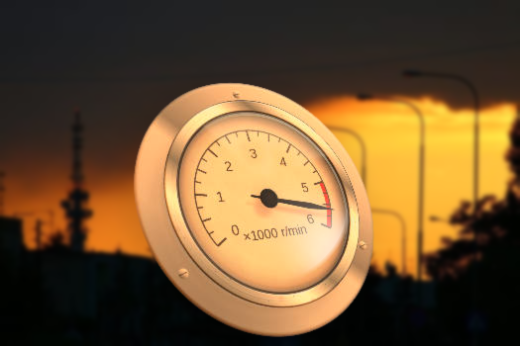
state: 5625 rpm
